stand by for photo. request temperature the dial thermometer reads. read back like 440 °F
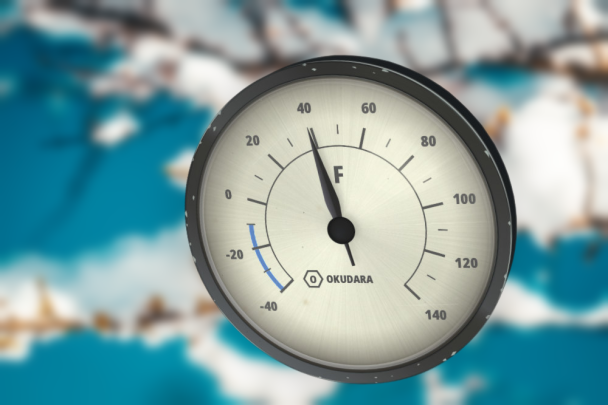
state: 40 °F
